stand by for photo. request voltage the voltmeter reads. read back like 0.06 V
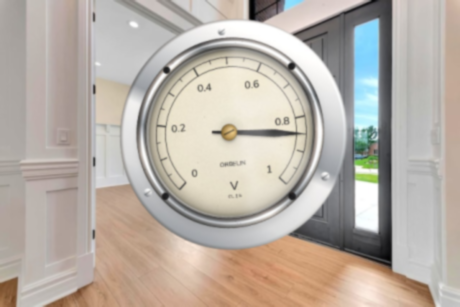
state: 0.85 V
